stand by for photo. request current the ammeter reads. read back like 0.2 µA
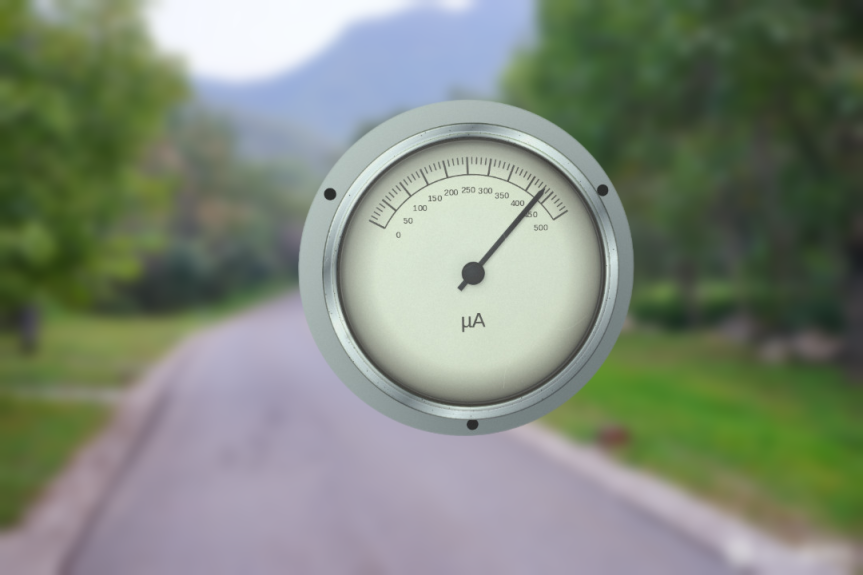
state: 430 µA
